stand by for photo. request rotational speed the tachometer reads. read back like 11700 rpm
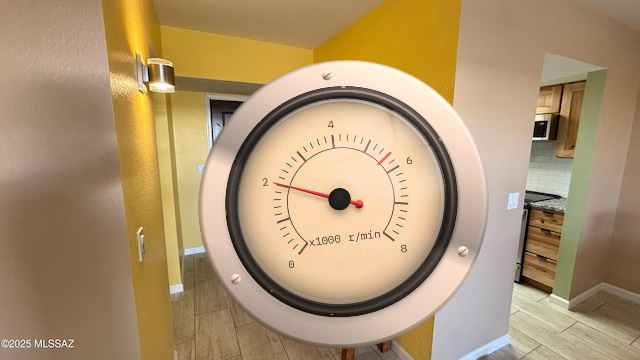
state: 2000 rpm
